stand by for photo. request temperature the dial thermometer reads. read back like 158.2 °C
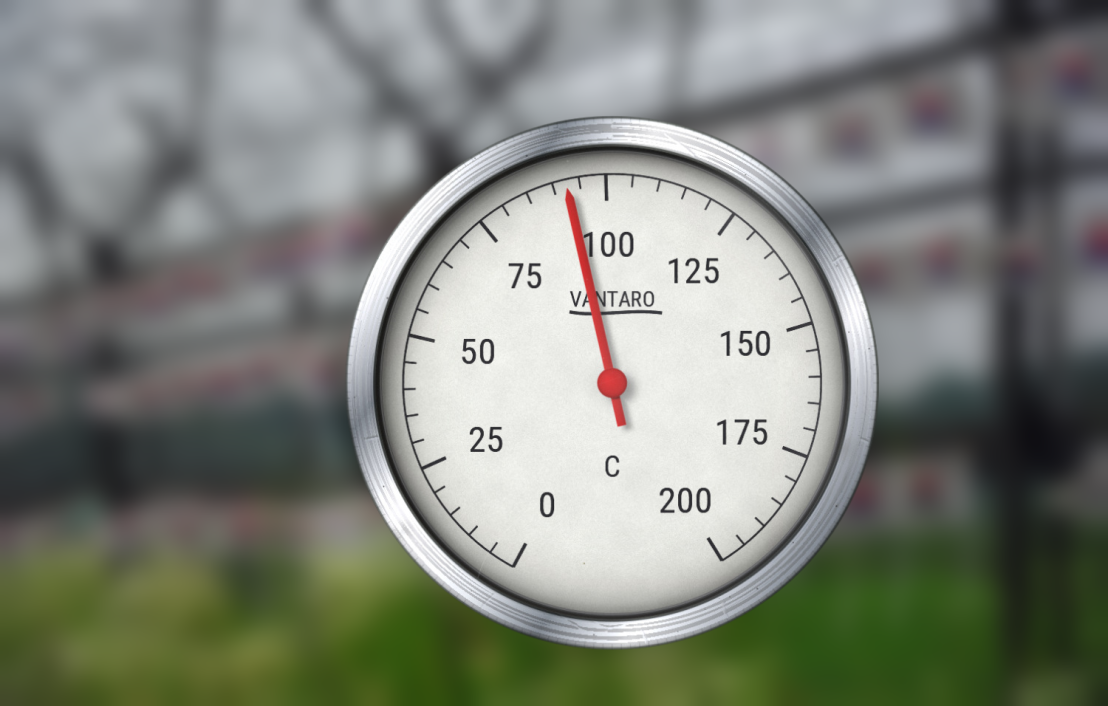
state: 92.5 °C
